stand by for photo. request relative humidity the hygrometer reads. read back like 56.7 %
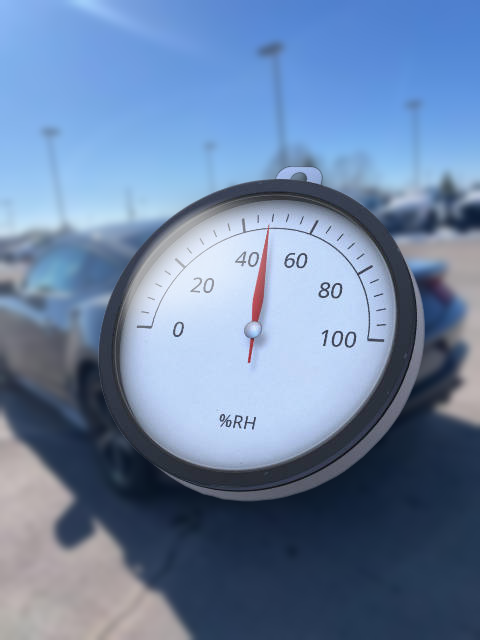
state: 48 %
